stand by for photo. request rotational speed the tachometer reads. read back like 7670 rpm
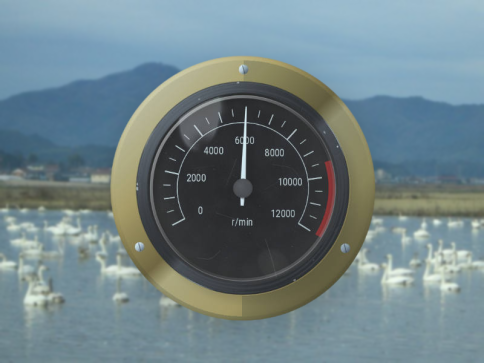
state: 6000 rpm
